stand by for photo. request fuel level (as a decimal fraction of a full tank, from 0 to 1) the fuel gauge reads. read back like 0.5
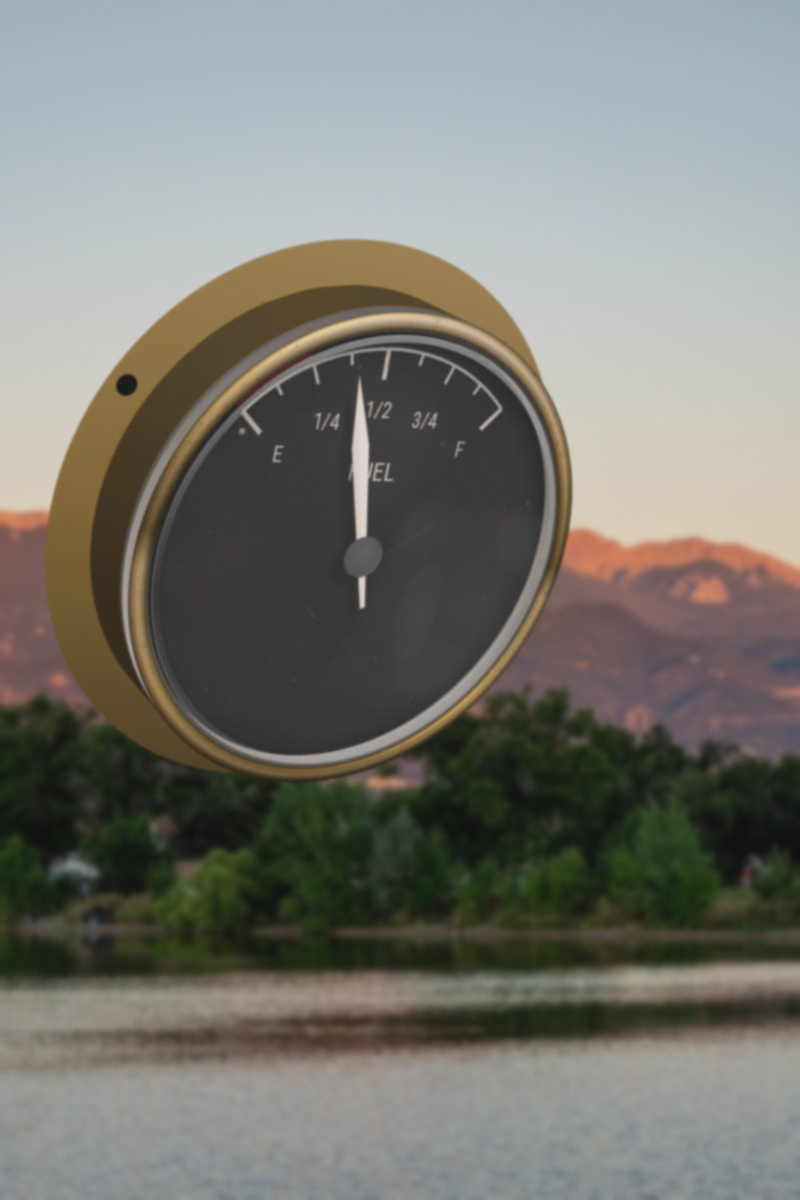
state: 0.375
